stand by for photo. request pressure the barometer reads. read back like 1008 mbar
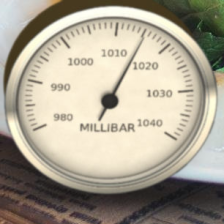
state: 1015 mbar
